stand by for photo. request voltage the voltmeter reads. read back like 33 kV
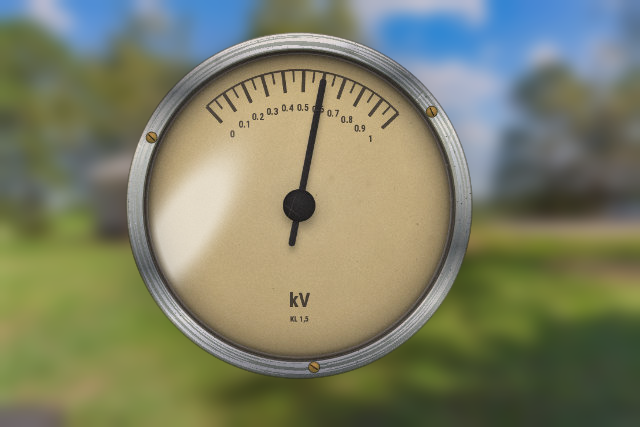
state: 0.6 kV
